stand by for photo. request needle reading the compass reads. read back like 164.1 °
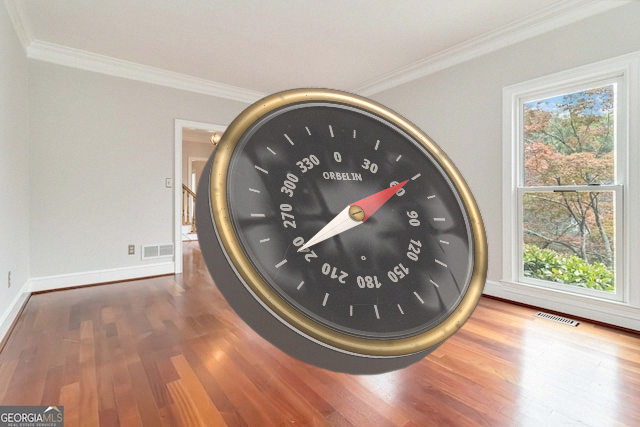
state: 60 °
